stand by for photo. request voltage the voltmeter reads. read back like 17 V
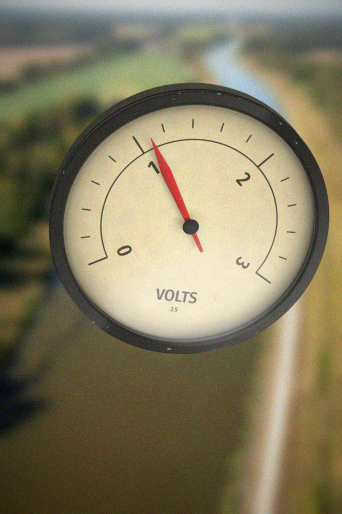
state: 1.1 V
